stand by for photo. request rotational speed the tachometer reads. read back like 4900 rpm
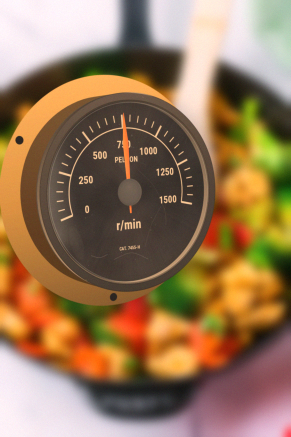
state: 750 rpm
